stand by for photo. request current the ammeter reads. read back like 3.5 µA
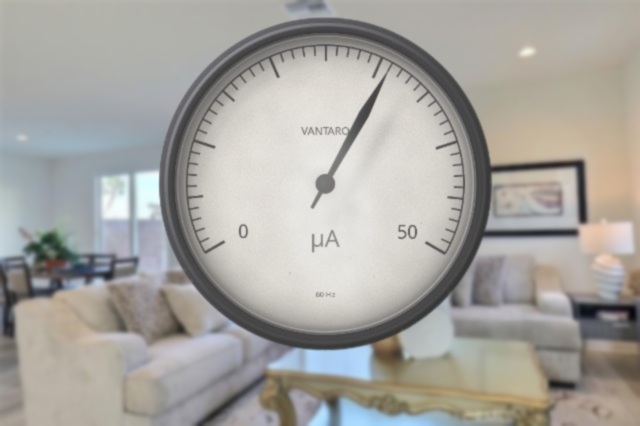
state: 31 µA
